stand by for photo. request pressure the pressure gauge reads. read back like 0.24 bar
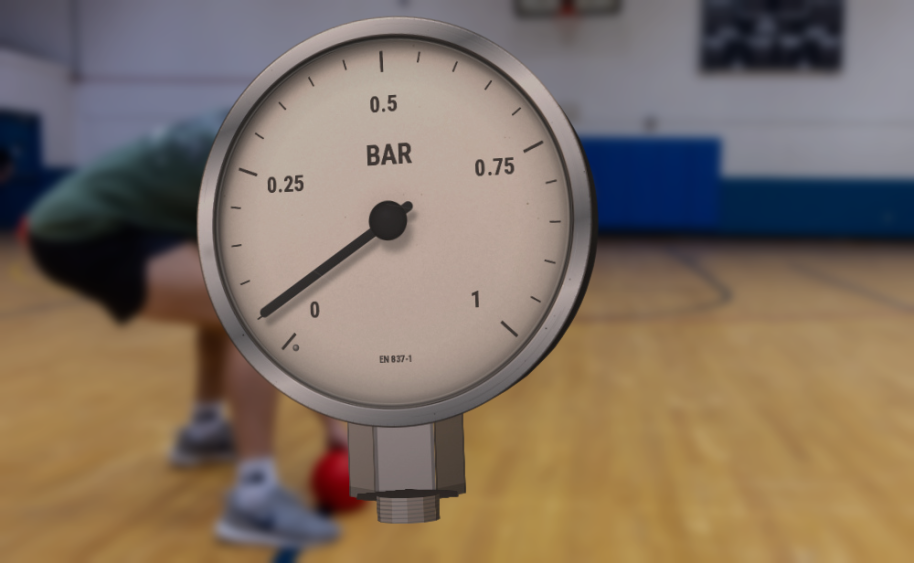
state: 0.05 bar
